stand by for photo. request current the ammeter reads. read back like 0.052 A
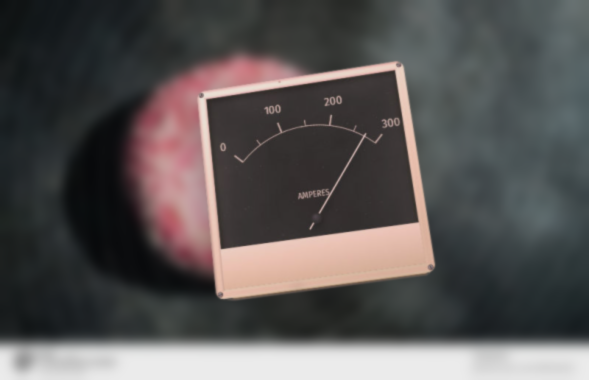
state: 275 A
